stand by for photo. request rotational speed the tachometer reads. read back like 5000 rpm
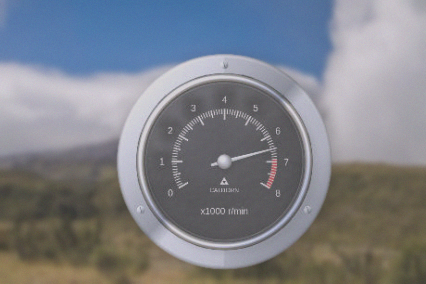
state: 6500 rpm
